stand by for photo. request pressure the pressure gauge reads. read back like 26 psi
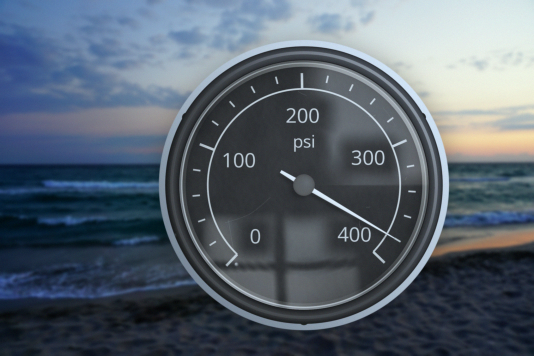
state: 380 psi
